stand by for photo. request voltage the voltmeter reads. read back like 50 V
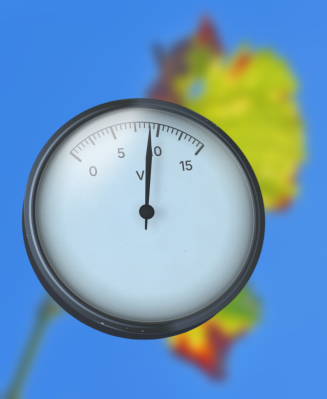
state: 9 V
